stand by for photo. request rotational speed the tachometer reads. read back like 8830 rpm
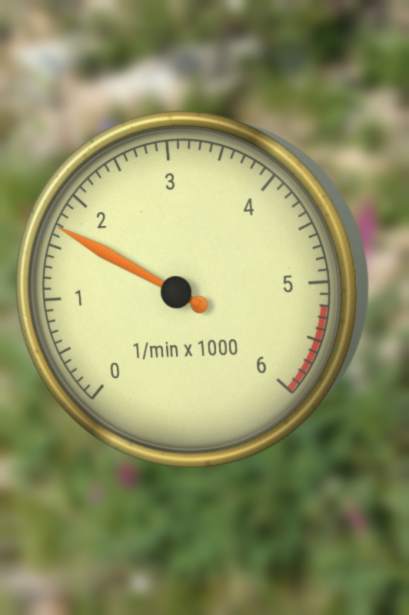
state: 1700 rpm
